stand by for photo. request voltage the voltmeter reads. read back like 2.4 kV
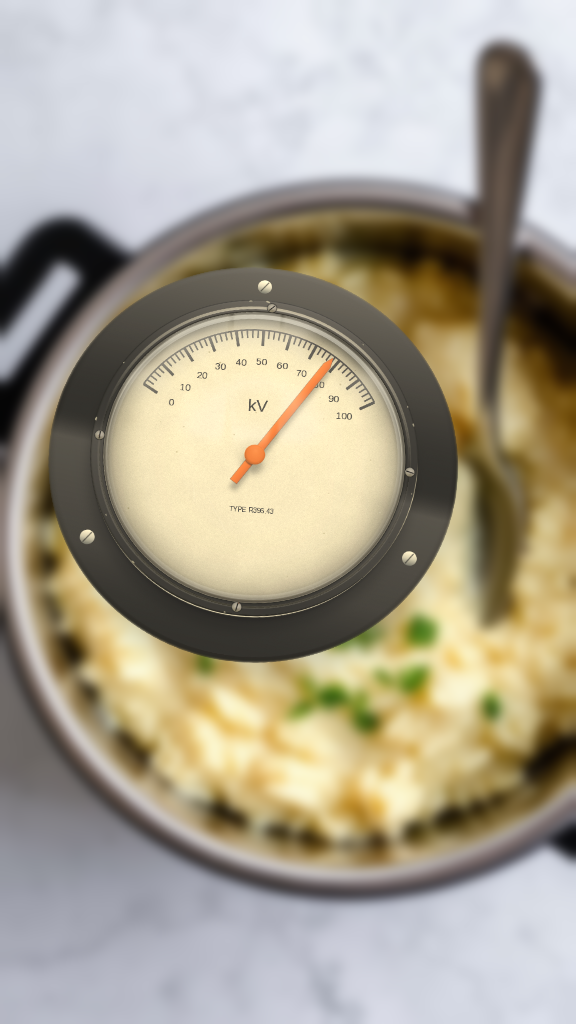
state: 78 kV
